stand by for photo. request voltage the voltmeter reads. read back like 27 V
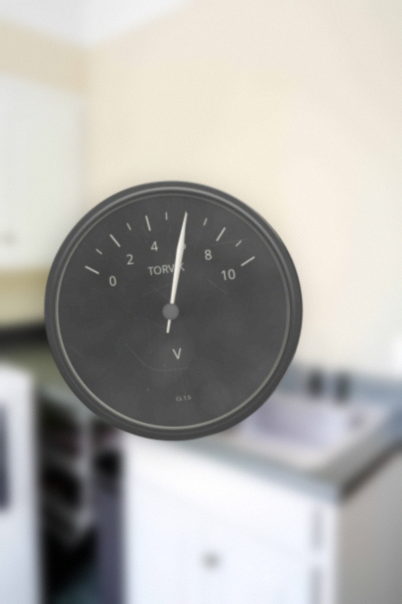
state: 6 V
